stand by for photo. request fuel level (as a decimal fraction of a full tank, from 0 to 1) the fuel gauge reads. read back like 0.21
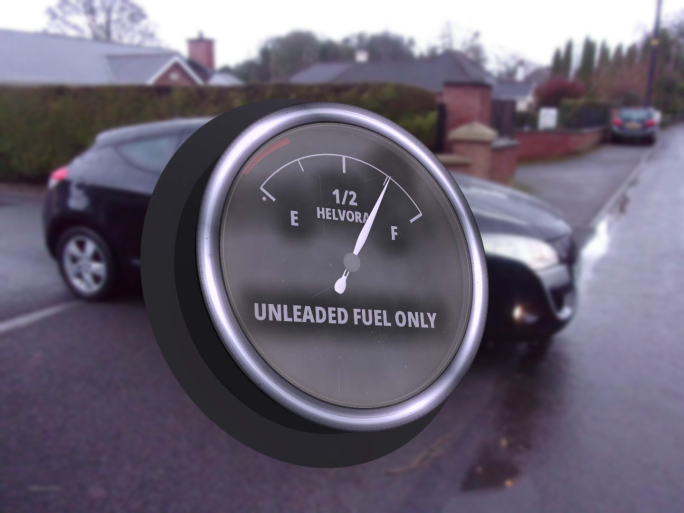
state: 0.75
